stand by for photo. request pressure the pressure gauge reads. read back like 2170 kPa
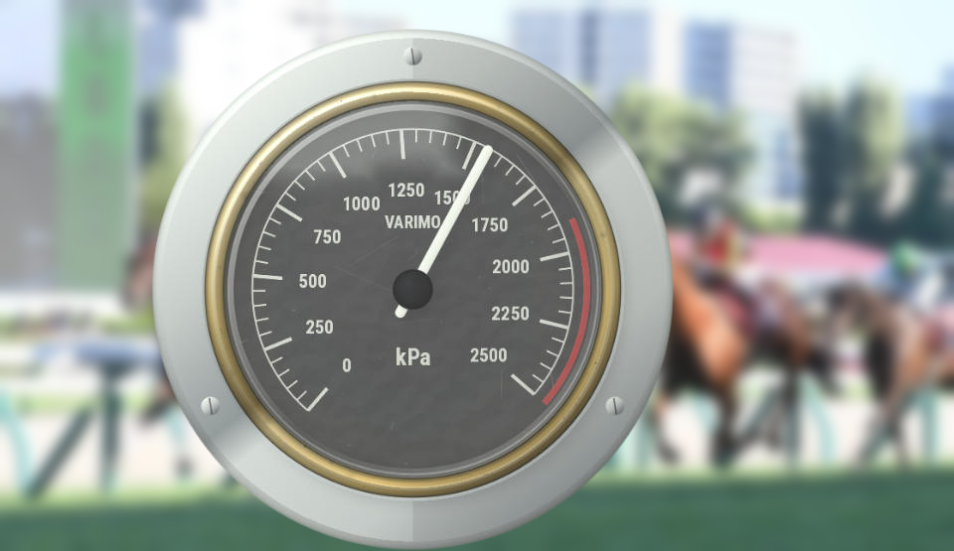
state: 1550 kPa
